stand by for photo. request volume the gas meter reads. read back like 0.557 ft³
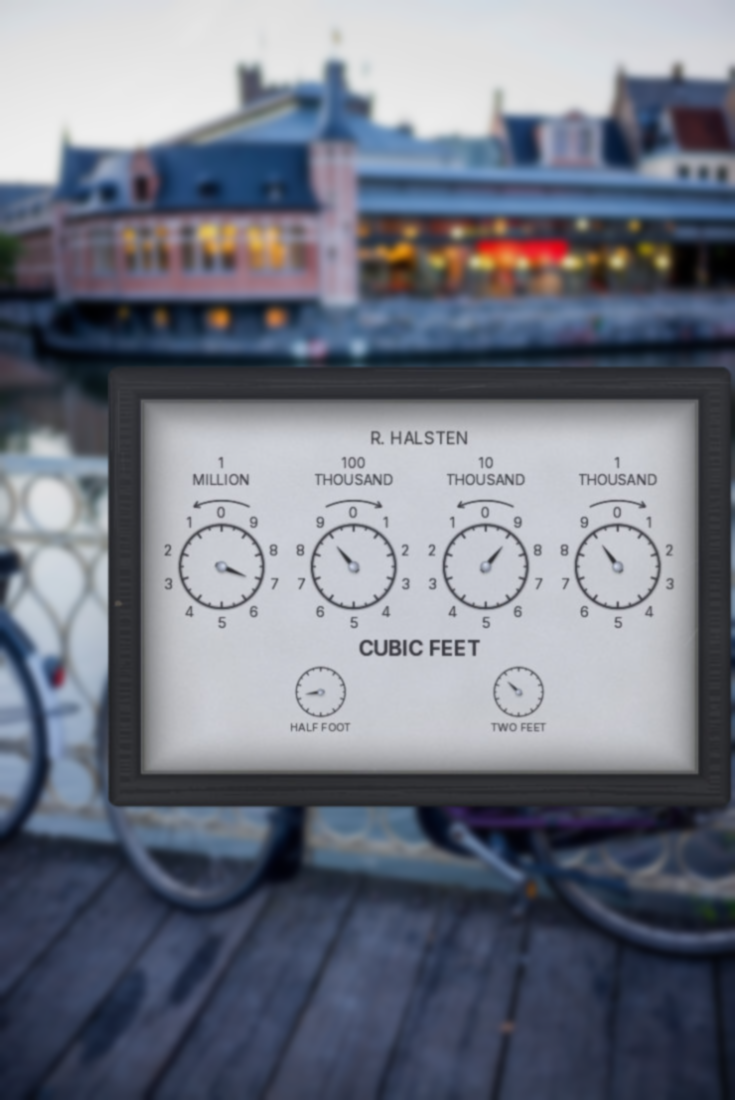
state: 688900 ft³
